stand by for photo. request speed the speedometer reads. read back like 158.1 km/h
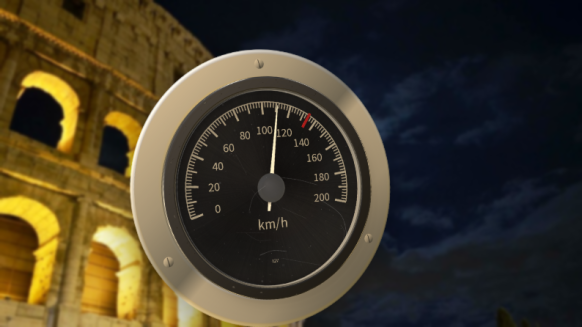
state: 110 km/h
